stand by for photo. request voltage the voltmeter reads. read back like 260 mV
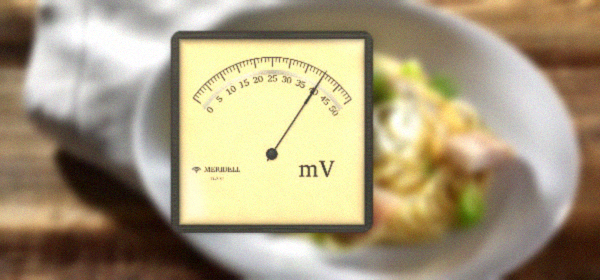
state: 40 mV
